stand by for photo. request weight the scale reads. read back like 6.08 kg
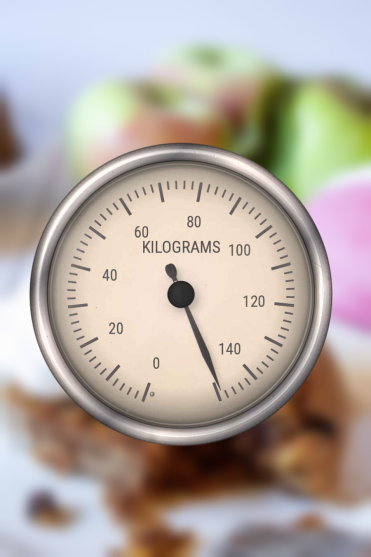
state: 149 kg
